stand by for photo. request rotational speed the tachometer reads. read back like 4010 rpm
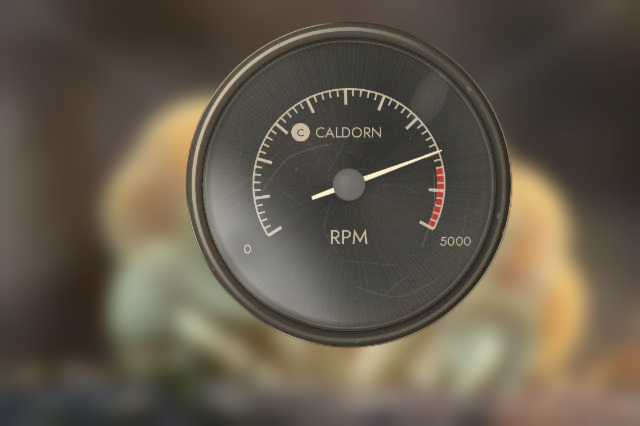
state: 4000 rpm
